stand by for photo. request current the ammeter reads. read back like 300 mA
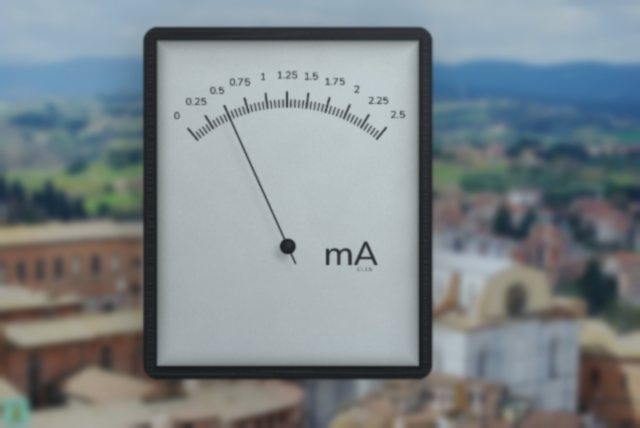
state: 0.5 mA
